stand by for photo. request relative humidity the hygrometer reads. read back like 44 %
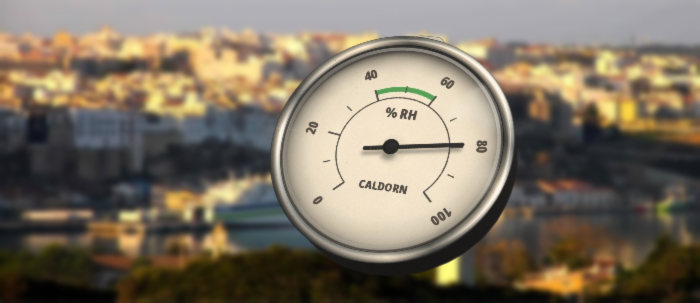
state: 80 %
